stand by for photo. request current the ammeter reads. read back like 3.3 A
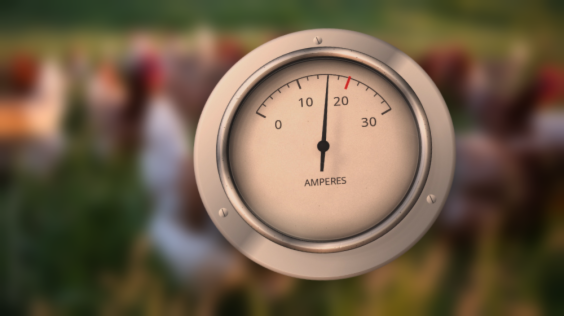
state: 16 A
